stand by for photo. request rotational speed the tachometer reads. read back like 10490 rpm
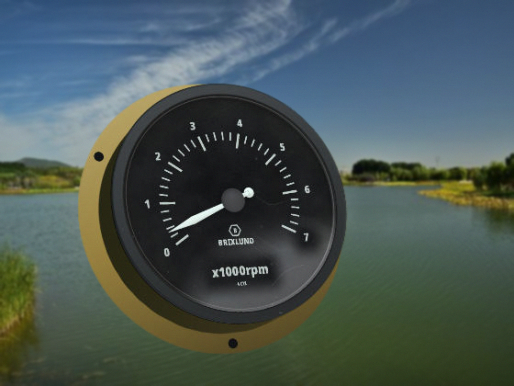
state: 300 rpm
